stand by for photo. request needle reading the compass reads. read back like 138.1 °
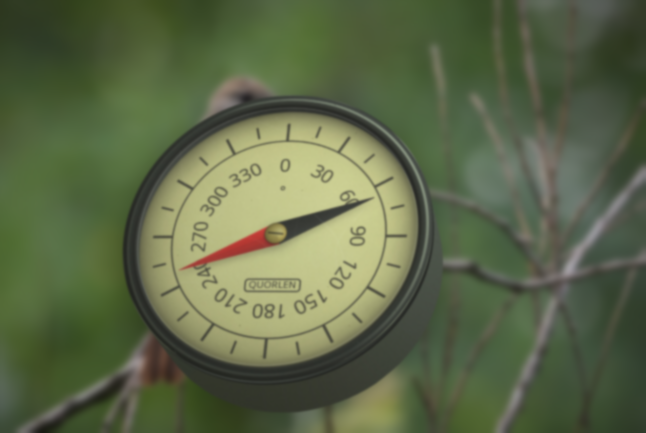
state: 247.5 °
